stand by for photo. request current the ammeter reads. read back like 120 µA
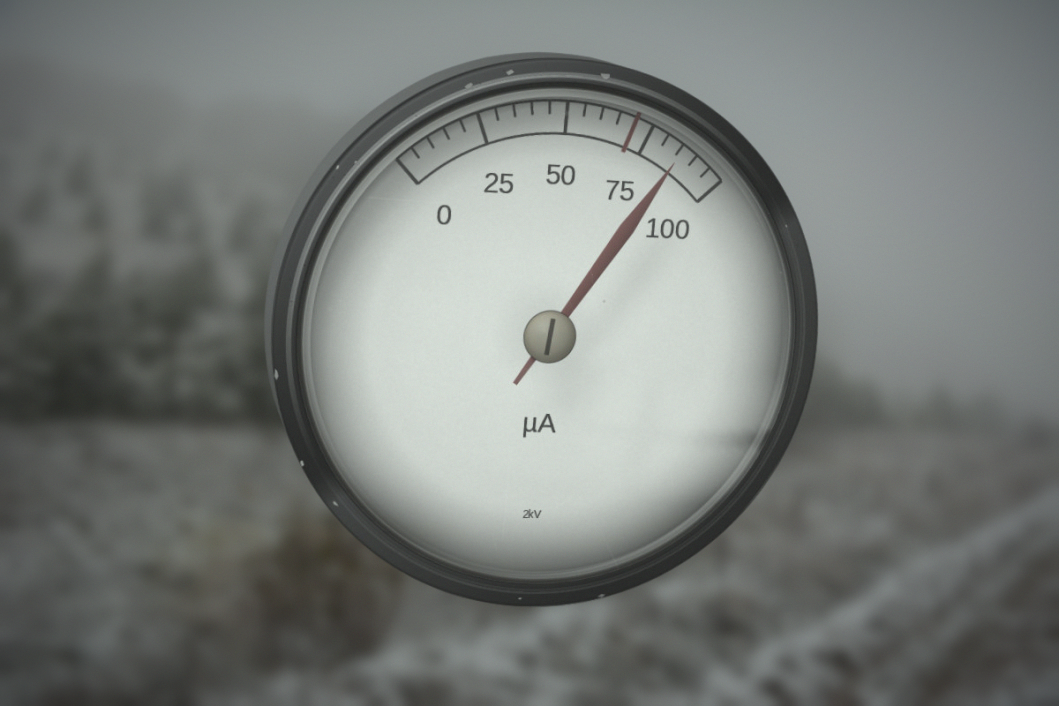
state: 85 µA
